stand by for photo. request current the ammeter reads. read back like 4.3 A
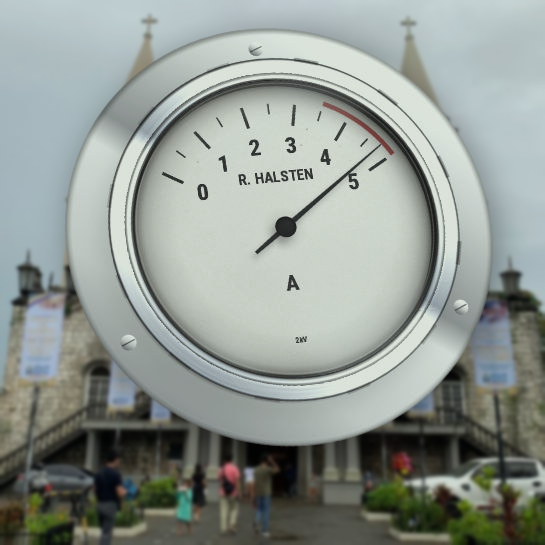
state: 4.75 A
